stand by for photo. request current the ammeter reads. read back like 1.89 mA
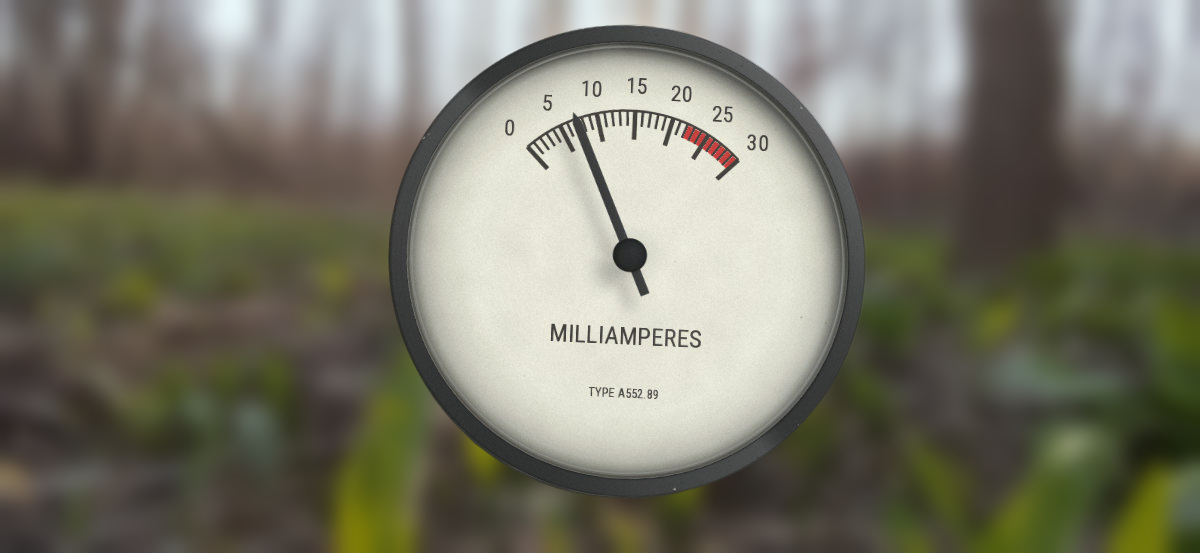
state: 7 mA
